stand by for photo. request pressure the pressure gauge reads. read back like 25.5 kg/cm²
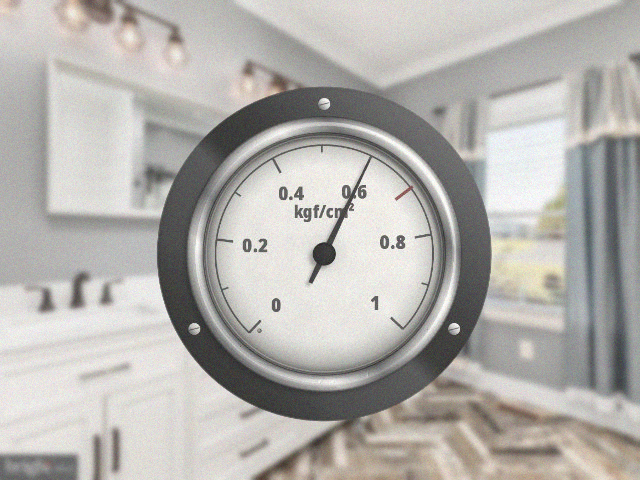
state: 0.6 kg/cm²
